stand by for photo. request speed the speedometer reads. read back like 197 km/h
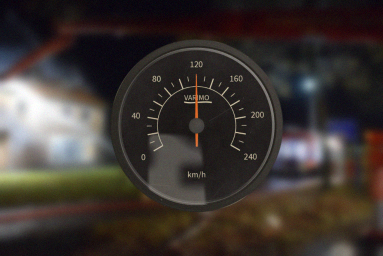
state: 120 km/h
